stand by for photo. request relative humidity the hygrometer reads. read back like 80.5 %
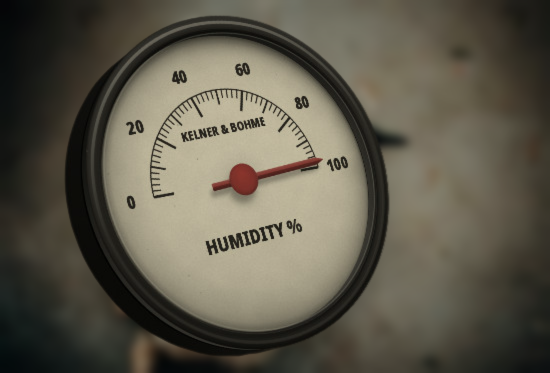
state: 98 %
